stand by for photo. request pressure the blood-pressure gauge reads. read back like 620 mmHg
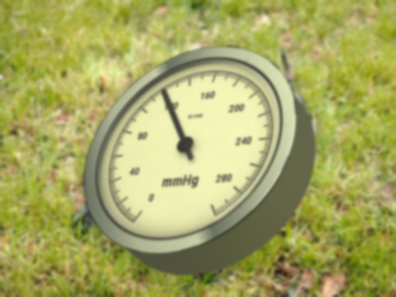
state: 120 mmHg
